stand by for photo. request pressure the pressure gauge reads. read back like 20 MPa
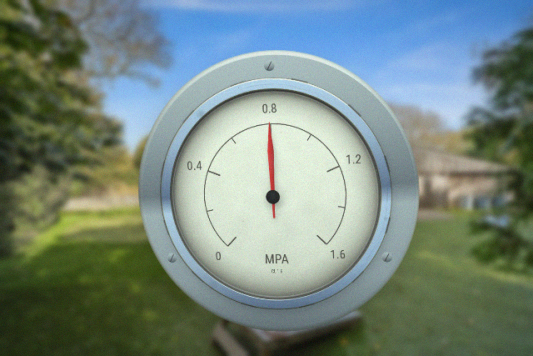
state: 0.8 MPa
